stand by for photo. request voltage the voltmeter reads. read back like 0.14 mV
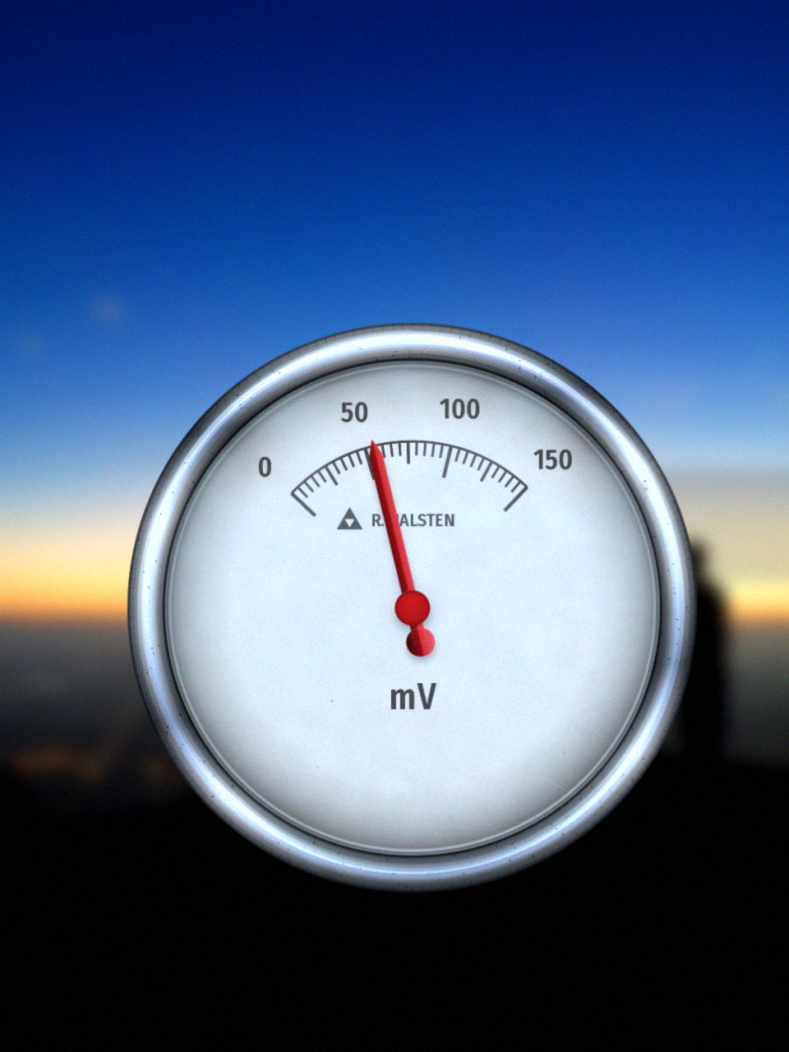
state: 55 mV
